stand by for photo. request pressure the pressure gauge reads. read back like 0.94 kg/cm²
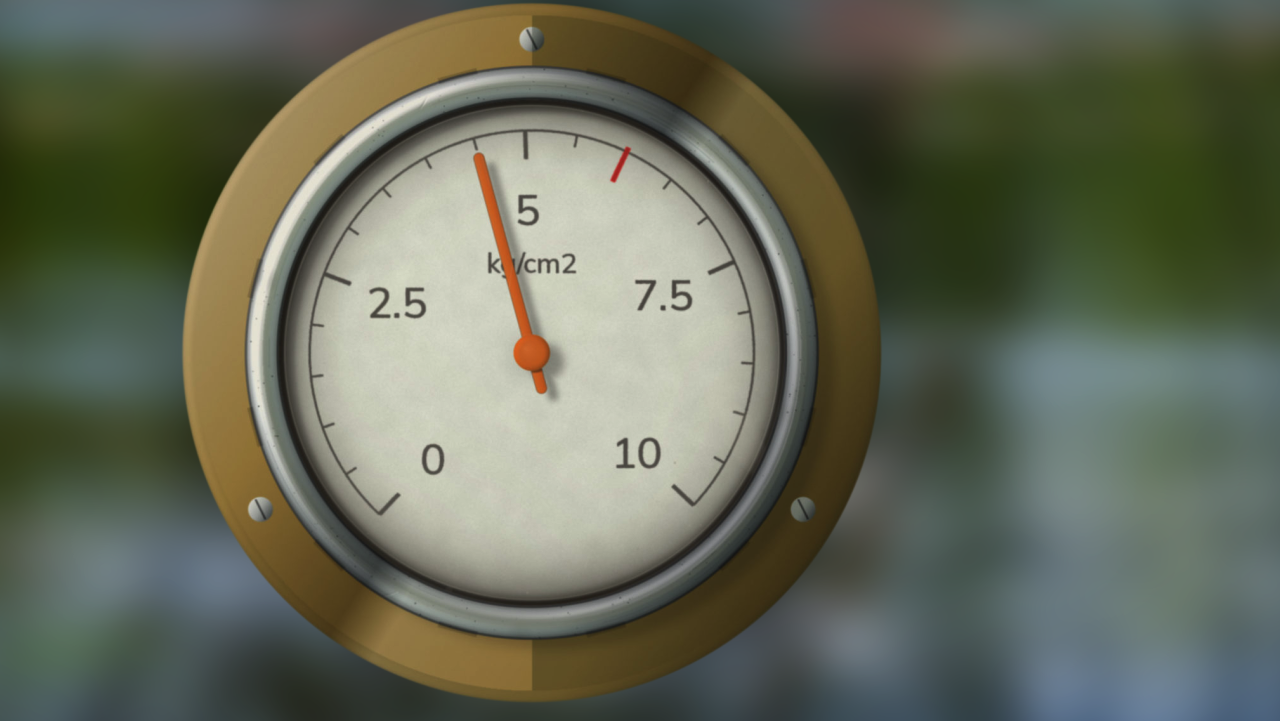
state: 4.5 kg/cm²
